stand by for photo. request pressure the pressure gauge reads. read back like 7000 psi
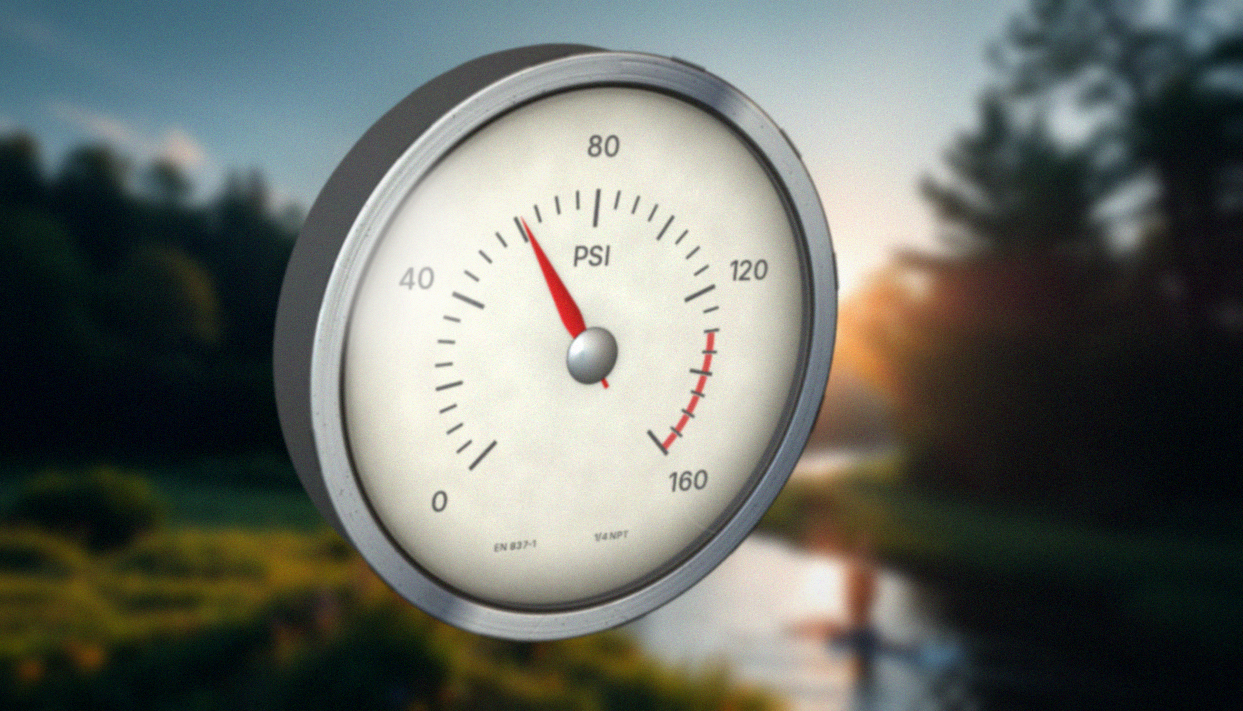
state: 60 psi
